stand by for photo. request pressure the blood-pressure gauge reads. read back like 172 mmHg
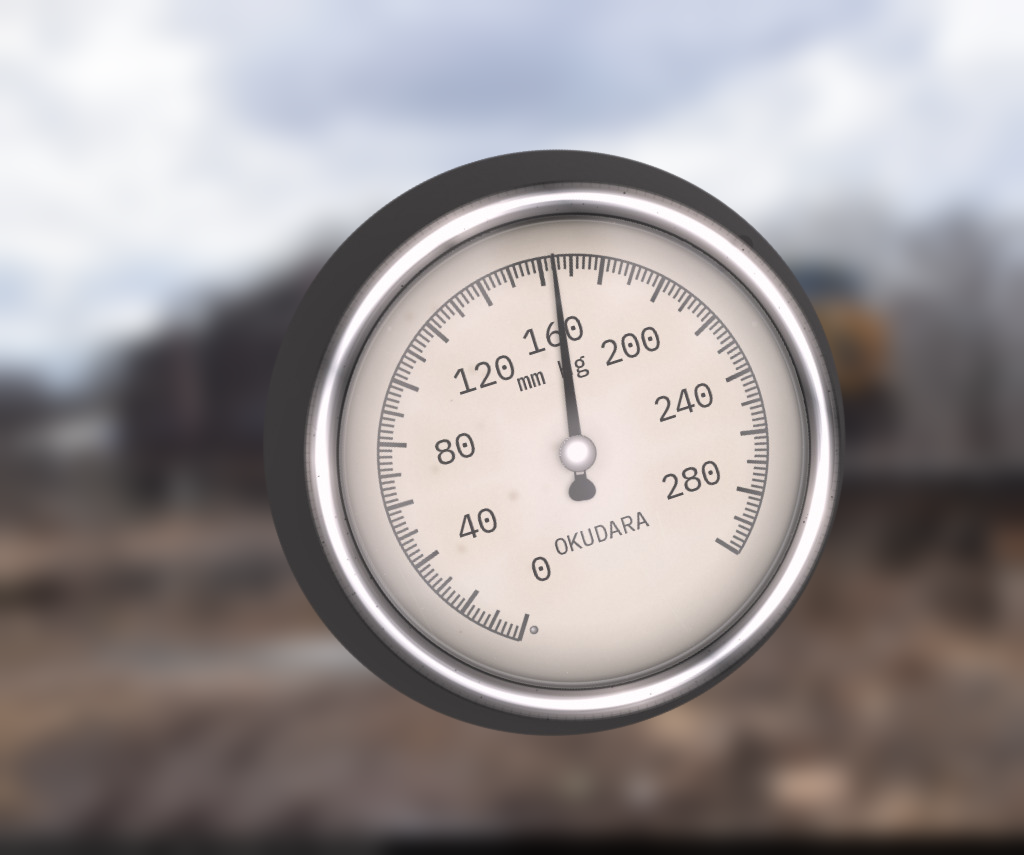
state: 164 mmHg
